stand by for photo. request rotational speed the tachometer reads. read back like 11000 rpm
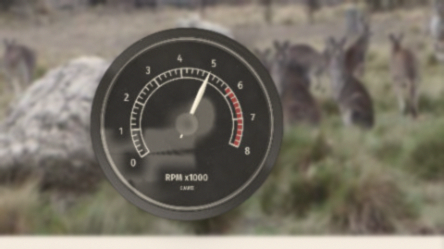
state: 5000 rpm
